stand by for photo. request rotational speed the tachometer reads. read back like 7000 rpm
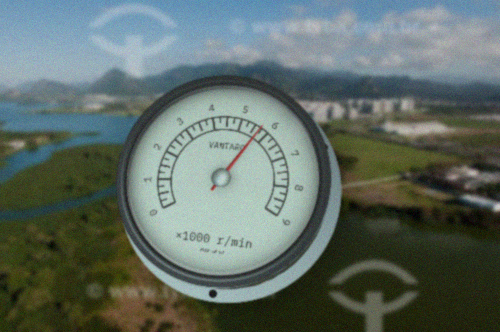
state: 5750 rpm
